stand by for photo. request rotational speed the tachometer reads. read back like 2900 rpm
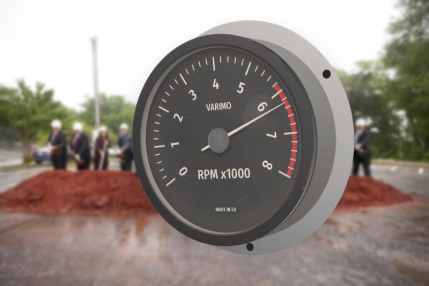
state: 6300 rpm
